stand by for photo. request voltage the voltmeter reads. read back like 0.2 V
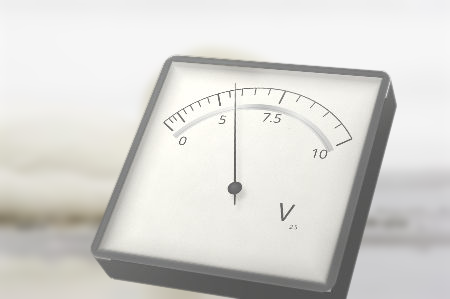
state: 5.75 V
